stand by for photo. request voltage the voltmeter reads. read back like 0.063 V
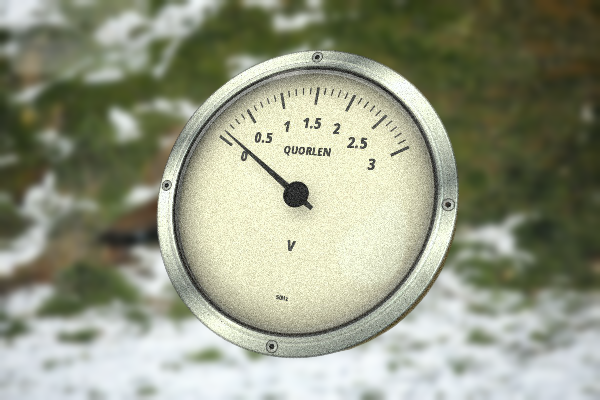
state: 0.1 V
